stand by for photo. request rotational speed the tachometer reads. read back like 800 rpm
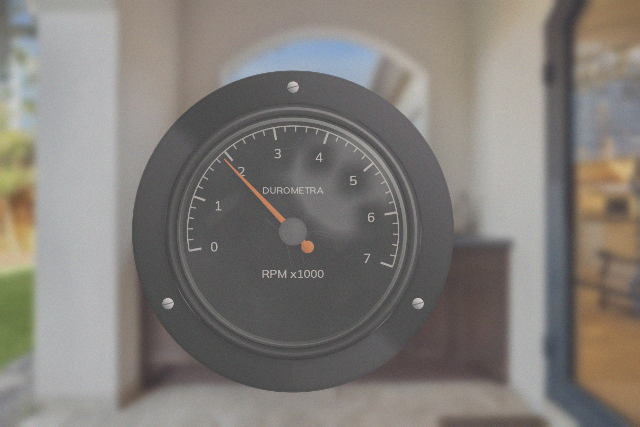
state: 1900 rpm
